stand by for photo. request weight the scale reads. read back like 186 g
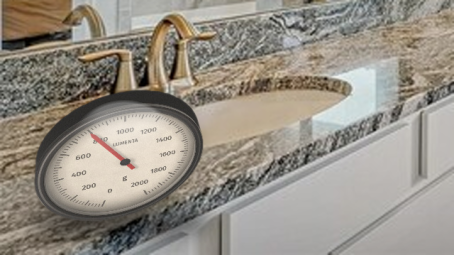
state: 800 g
